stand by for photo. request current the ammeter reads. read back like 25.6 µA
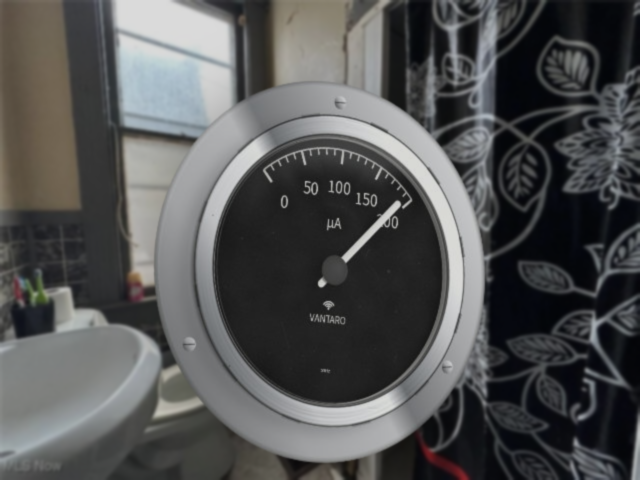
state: 190 µA
